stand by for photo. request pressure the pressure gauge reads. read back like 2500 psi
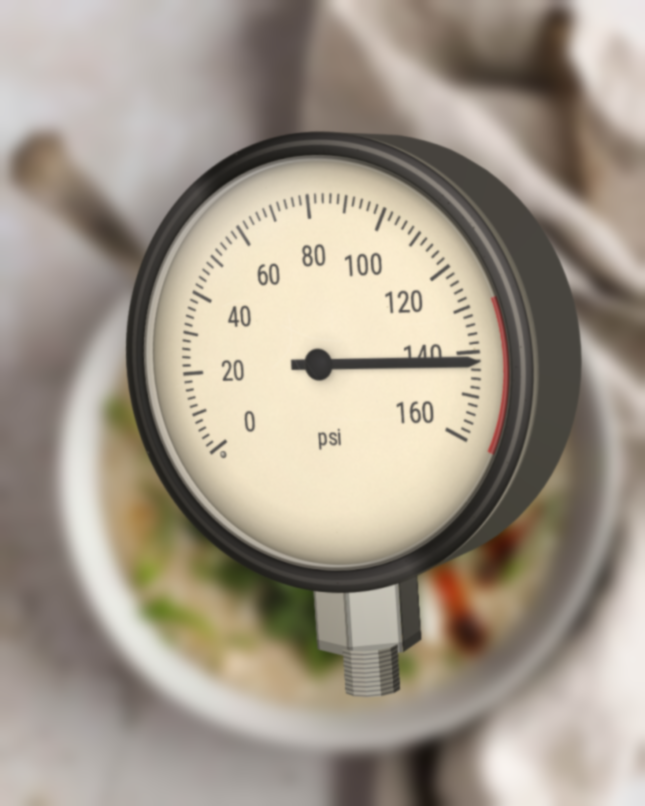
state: 142 psi
